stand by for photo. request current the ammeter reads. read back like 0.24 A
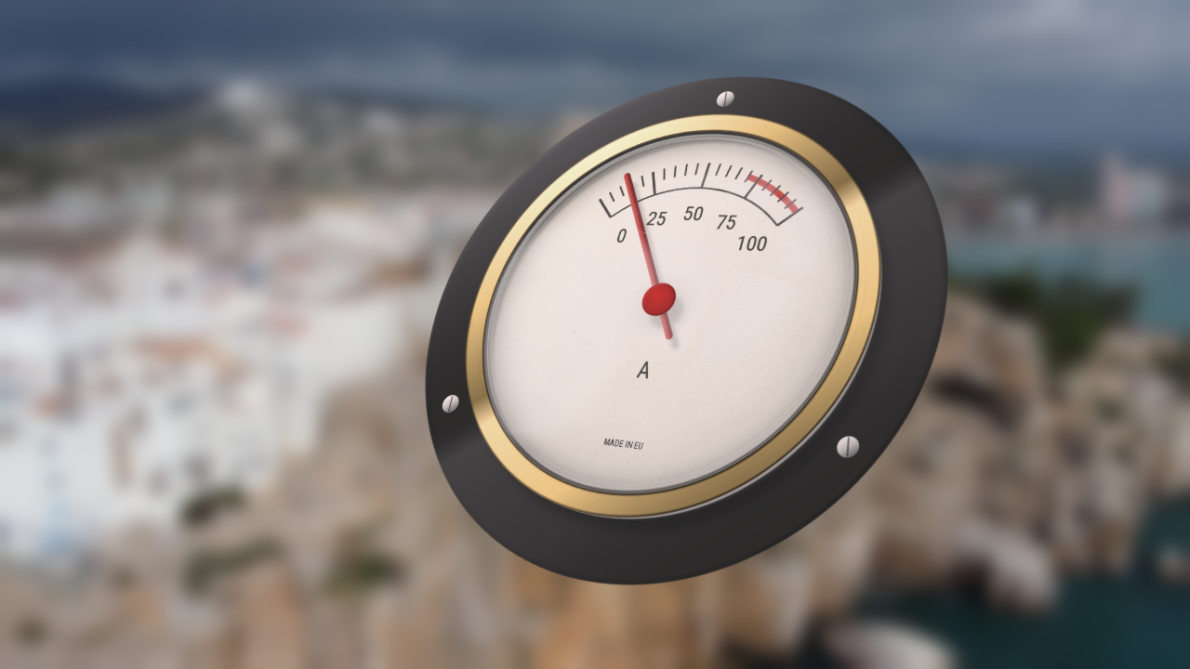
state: 15 A
